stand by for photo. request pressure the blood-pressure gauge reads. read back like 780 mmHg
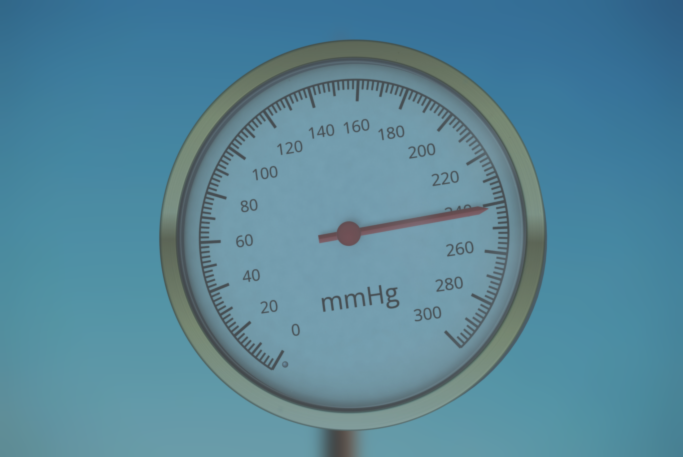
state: 242 mmHg
